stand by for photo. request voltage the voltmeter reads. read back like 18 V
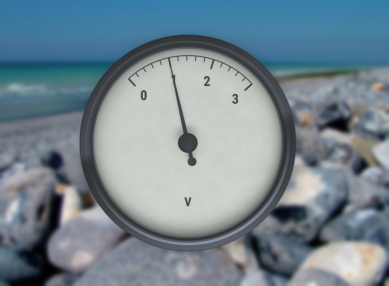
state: 1 V
